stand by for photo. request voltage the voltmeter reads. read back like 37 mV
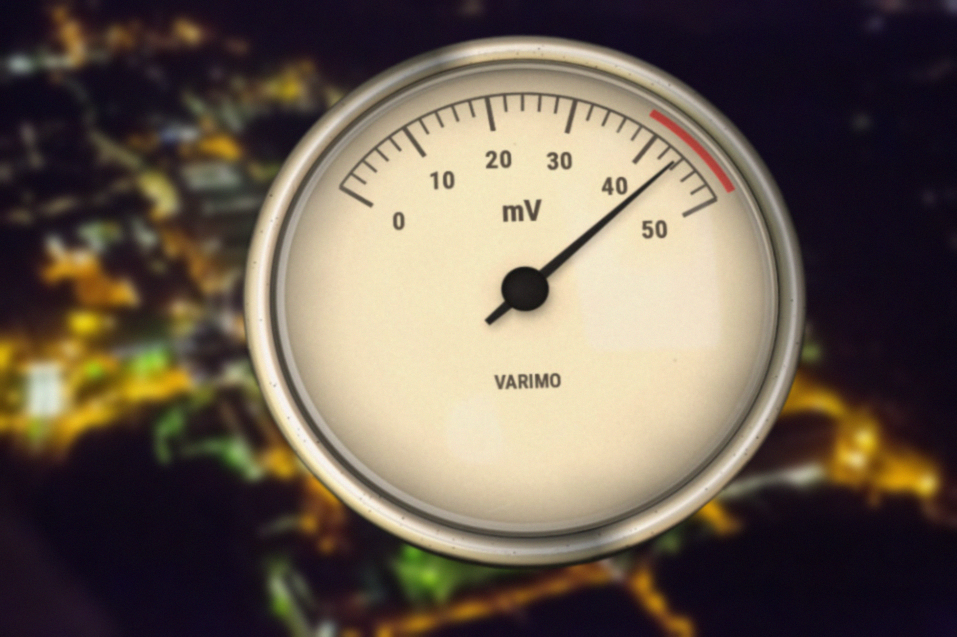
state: 44 mV
